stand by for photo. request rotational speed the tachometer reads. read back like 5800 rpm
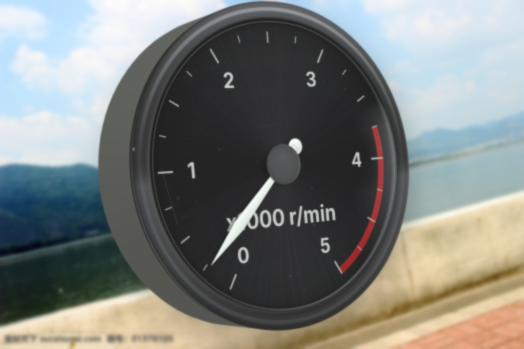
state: 250 rpm
